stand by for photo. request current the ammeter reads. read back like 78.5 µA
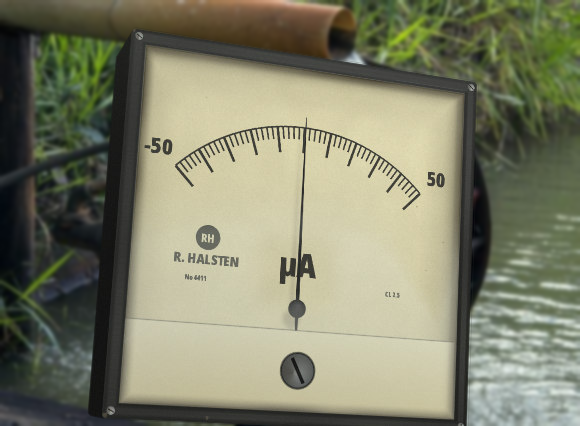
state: 0 µA
